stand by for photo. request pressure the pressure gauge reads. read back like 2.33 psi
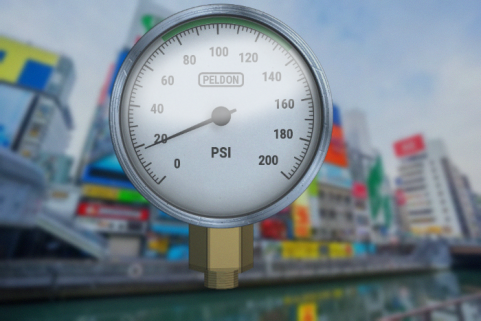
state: 18 psi
